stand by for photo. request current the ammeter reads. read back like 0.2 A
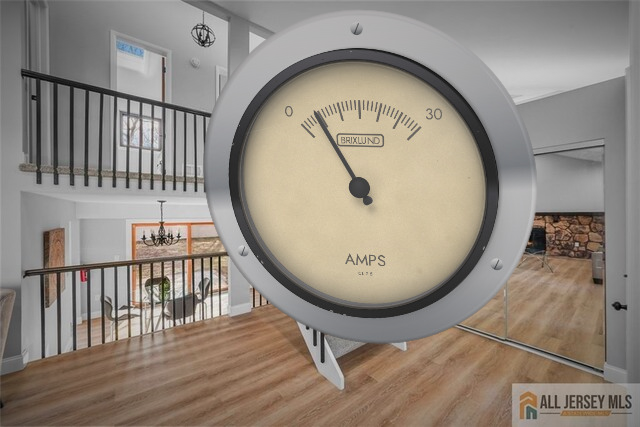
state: 5 A
